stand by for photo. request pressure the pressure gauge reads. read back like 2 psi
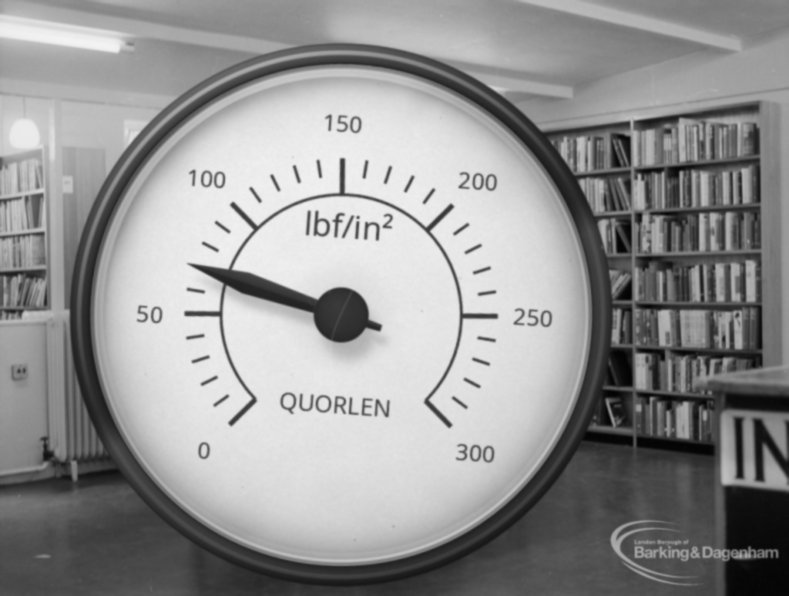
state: 70 psi
